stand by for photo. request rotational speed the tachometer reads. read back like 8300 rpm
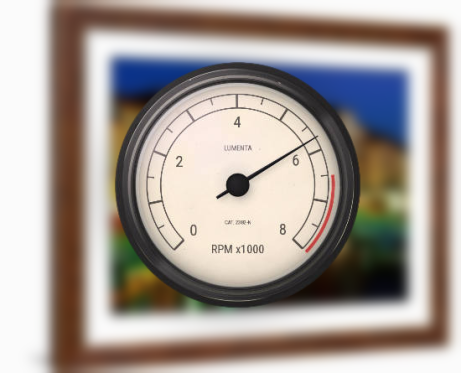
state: 5750 rpm
